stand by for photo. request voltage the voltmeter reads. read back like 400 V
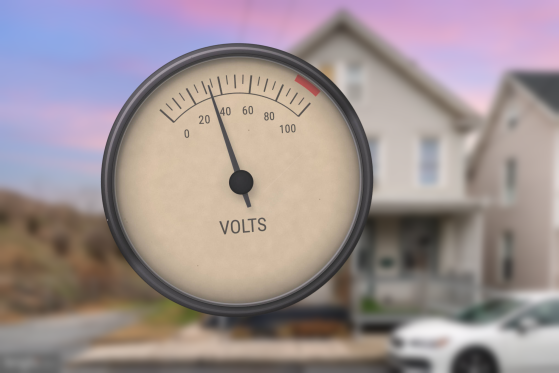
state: 32.5 V
